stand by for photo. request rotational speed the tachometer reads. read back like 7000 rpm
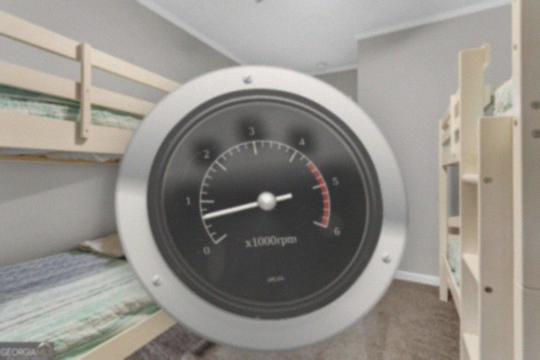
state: 600 rpm
